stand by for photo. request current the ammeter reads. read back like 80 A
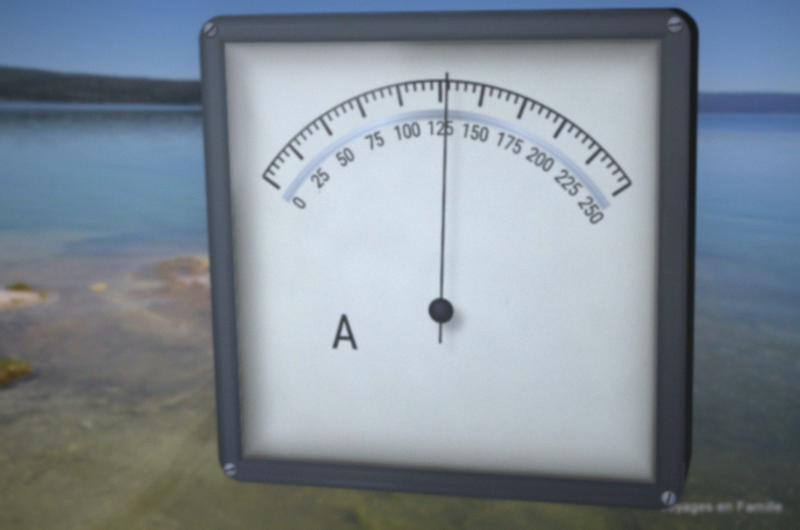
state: 130 A
